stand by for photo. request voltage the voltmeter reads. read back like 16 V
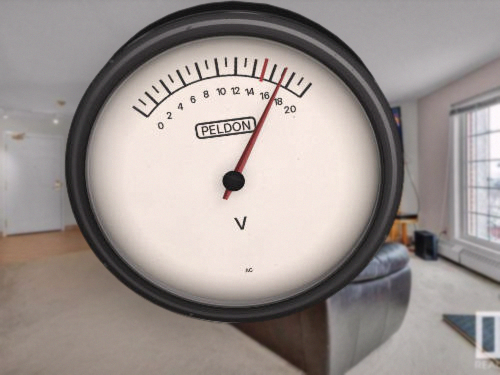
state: 17 V
